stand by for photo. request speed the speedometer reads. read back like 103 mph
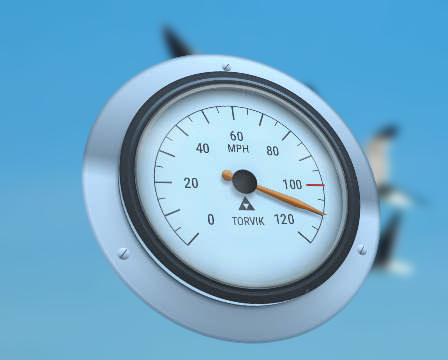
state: 110 mph
